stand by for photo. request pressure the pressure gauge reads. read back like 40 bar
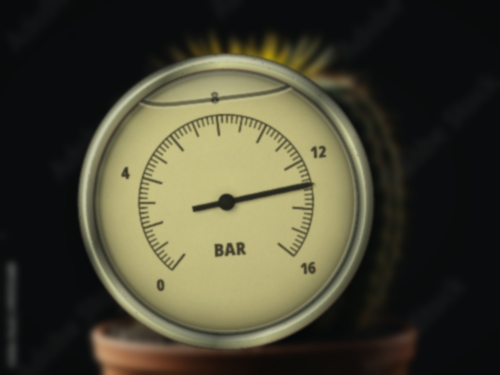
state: 13 bar
